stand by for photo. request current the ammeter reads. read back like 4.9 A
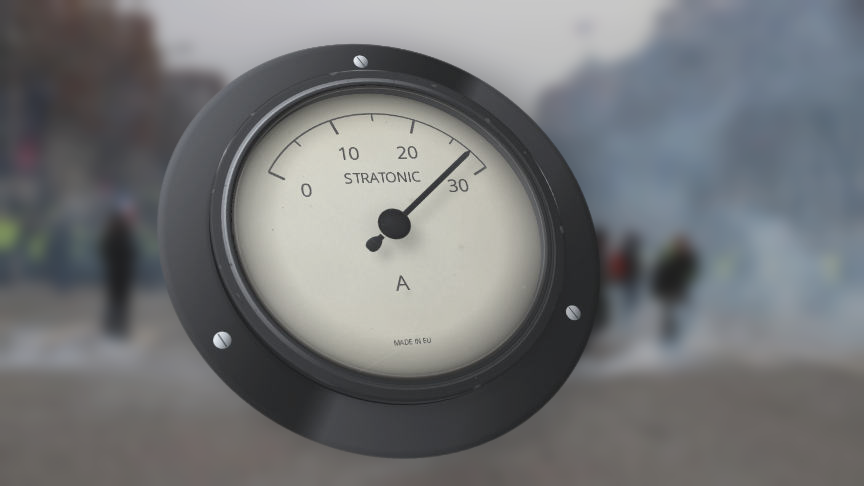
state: 27.5 A
